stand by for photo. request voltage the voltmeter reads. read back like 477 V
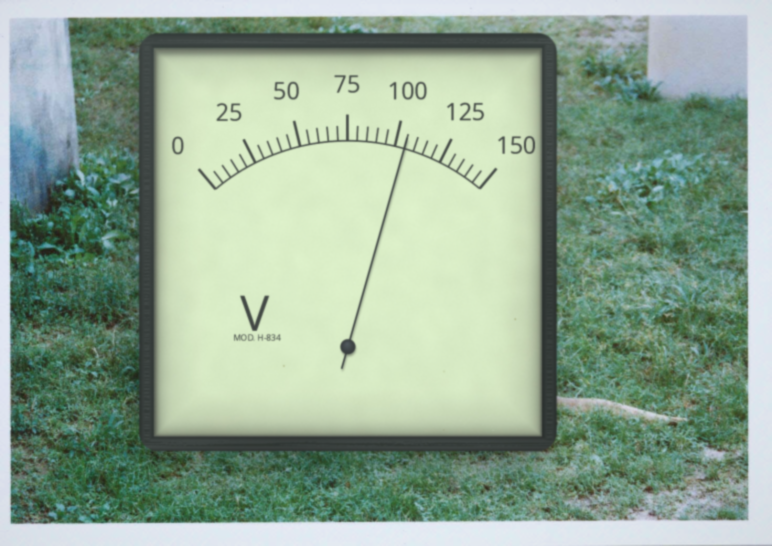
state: 105 V
